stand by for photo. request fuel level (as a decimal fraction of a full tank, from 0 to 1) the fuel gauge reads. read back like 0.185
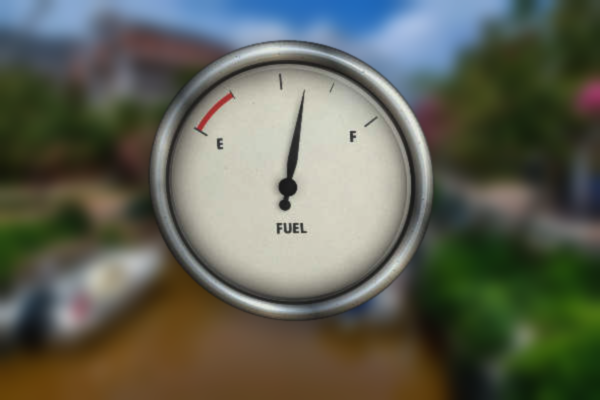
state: 0.625
